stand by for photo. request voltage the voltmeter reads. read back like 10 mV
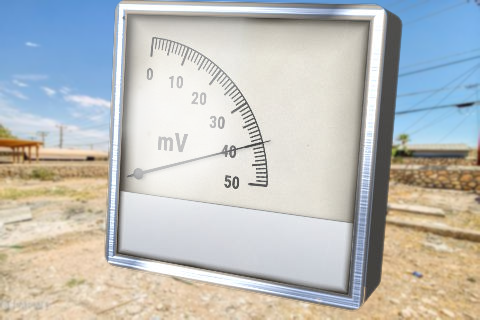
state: 40 mV
